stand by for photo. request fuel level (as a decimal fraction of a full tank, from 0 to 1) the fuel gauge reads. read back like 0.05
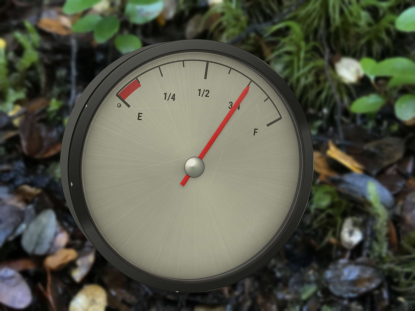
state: 0.75
